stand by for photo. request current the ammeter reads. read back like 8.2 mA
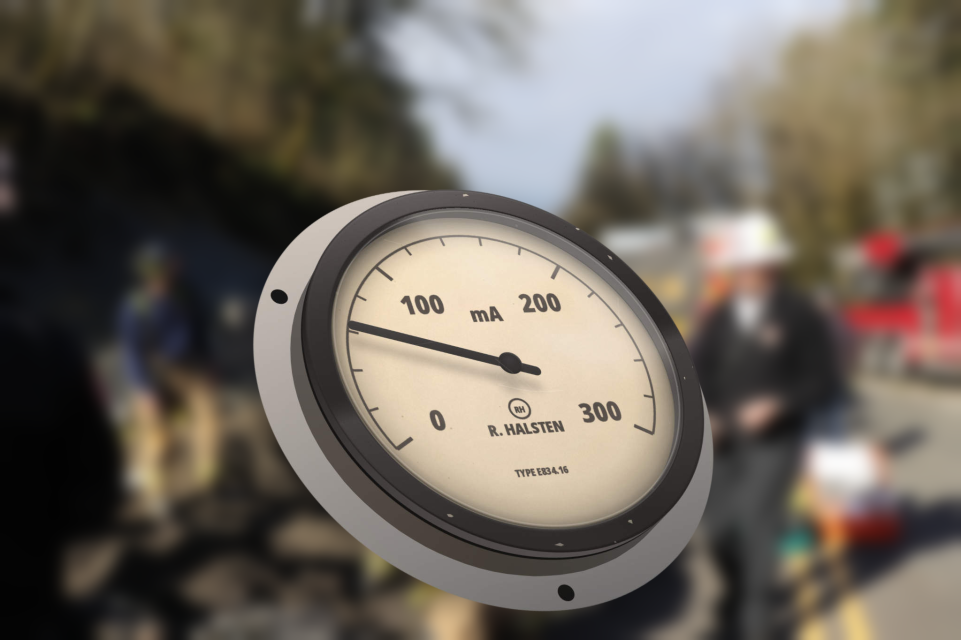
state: 60 mA
